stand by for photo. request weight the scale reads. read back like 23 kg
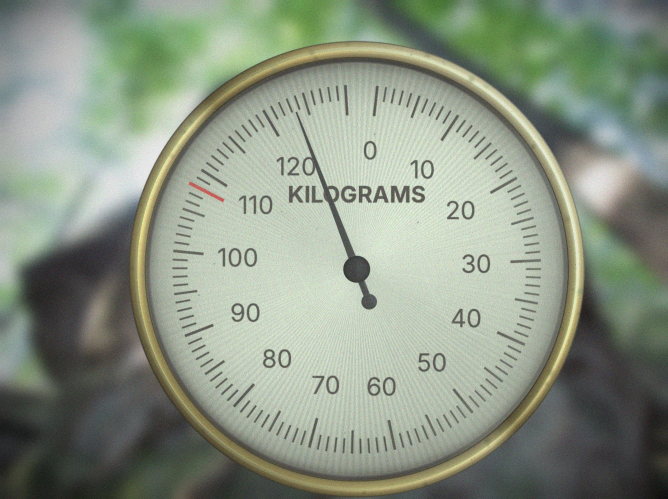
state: 123.5 kg
